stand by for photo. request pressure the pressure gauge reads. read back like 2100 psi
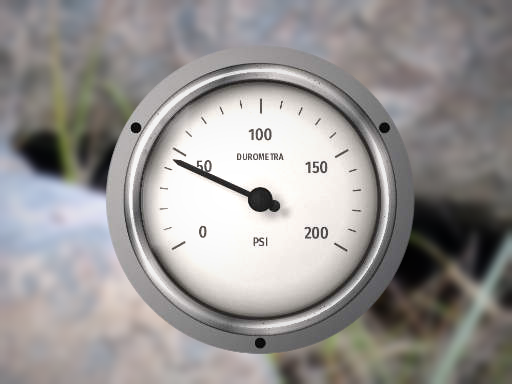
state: 45 psi
